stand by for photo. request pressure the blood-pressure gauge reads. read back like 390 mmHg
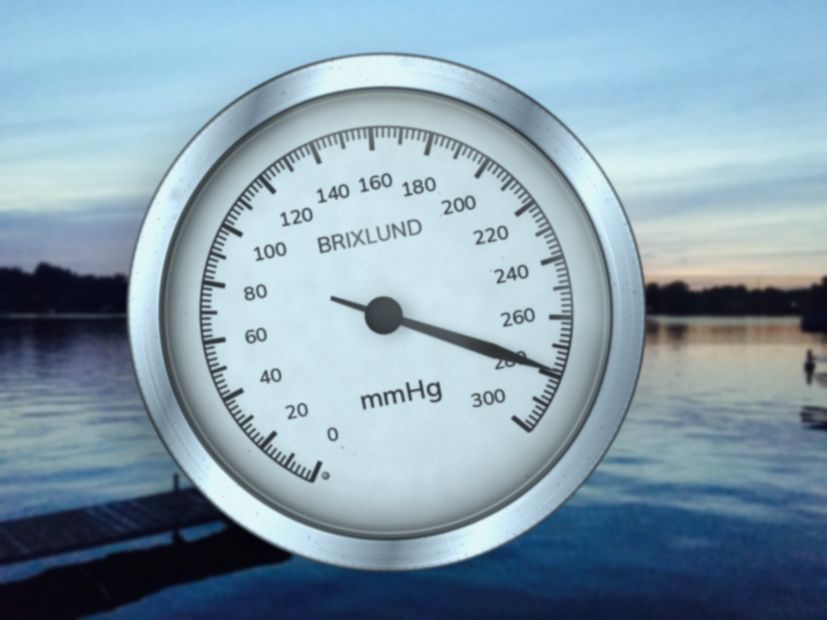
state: 278 mmHg
